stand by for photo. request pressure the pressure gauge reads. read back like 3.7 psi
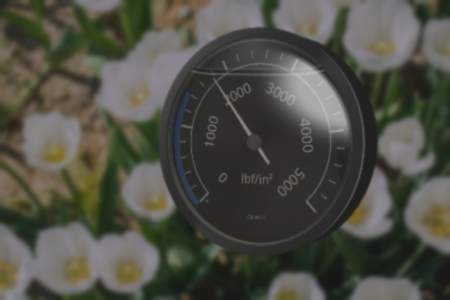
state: 1800 psi
